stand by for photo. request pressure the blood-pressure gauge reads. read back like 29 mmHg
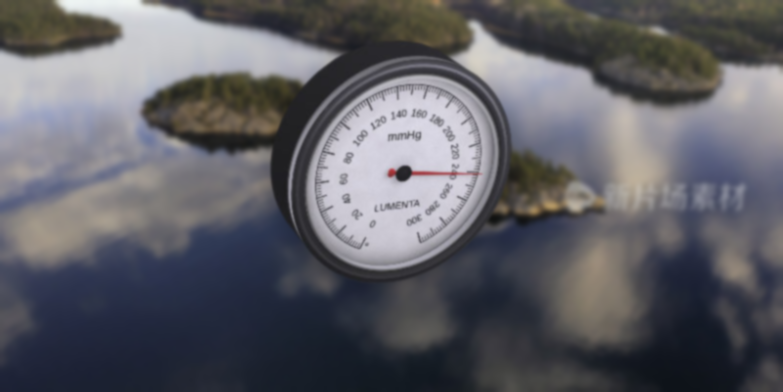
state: 240 mmHg
